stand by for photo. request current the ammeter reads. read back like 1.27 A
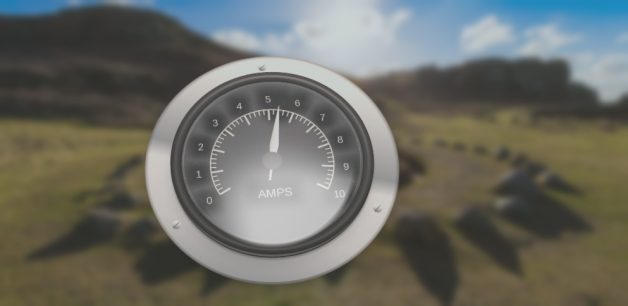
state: 5.4 A
